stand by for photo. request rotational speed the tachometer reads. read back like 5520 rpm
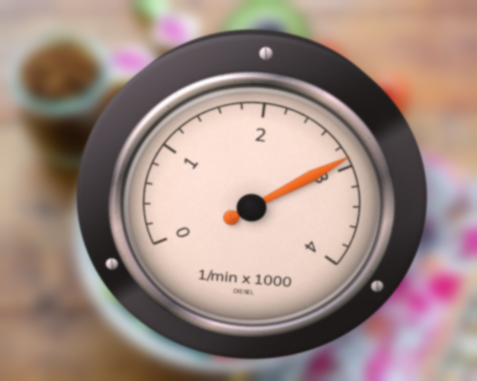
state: 2900 rpm
